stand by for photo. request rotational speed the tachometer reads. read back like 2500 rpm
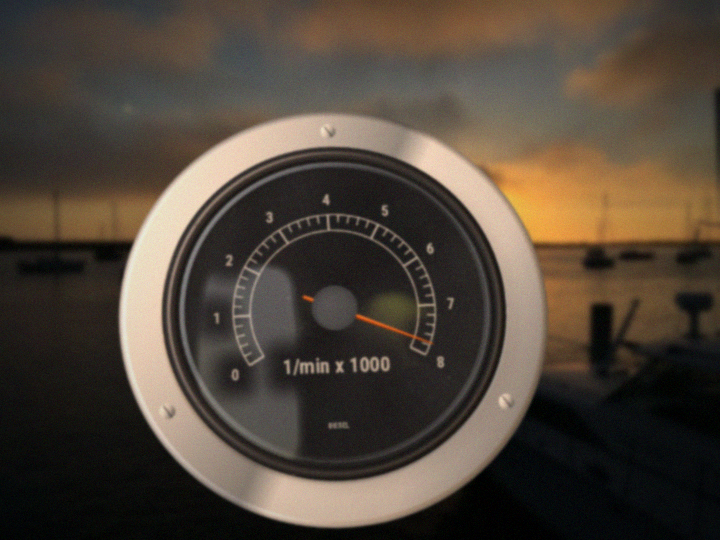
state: 7800 rpm
